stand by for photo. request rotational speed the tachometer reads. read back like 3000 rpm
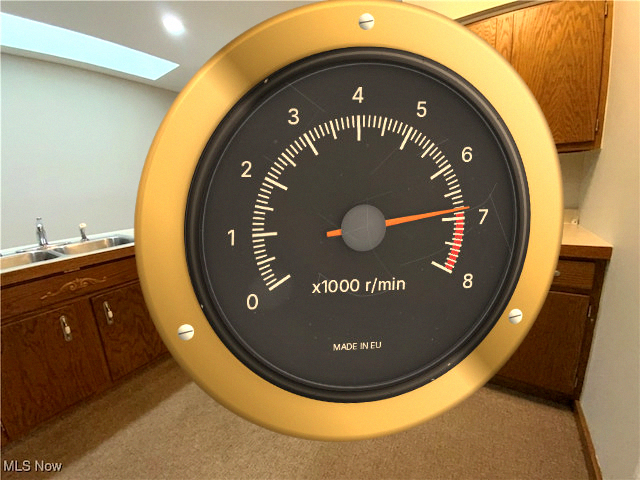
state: 6800 rpm
